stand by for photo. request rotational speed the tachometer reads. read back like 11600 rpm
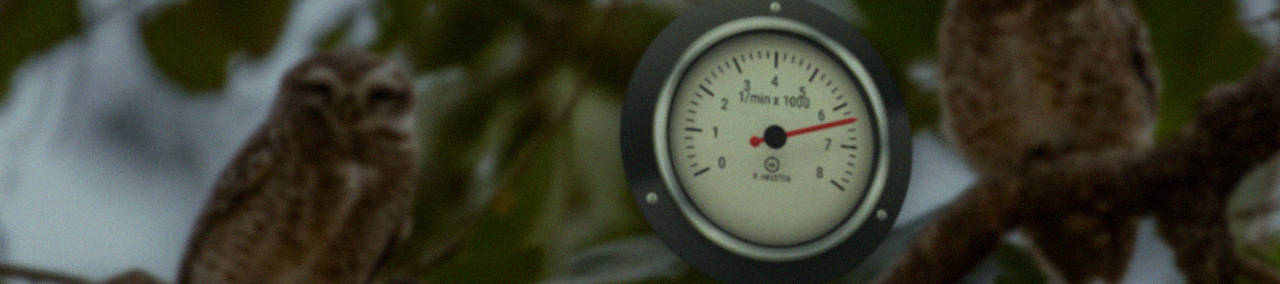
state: 6400 rpm
